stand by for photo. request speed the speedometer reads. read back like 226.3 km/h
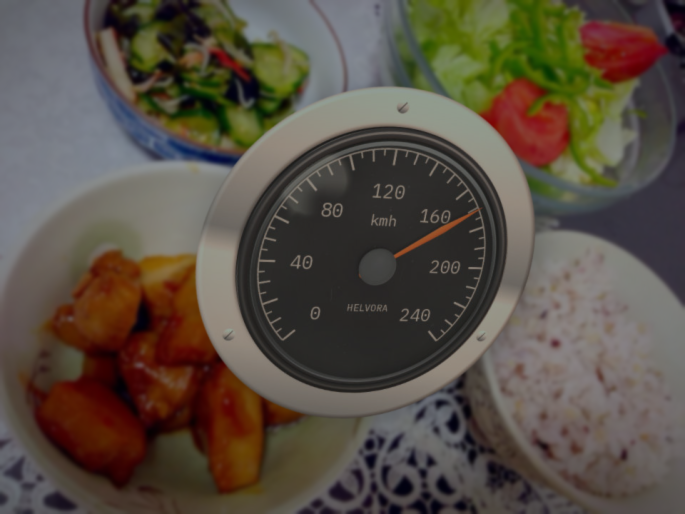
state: 170 km/h
